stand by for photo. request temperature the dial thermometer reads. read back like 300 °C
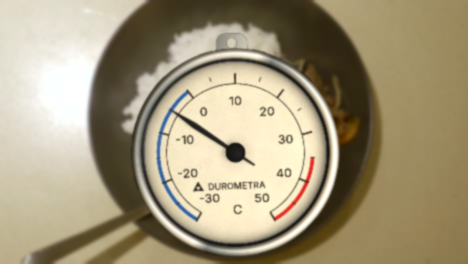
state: -5 °C
